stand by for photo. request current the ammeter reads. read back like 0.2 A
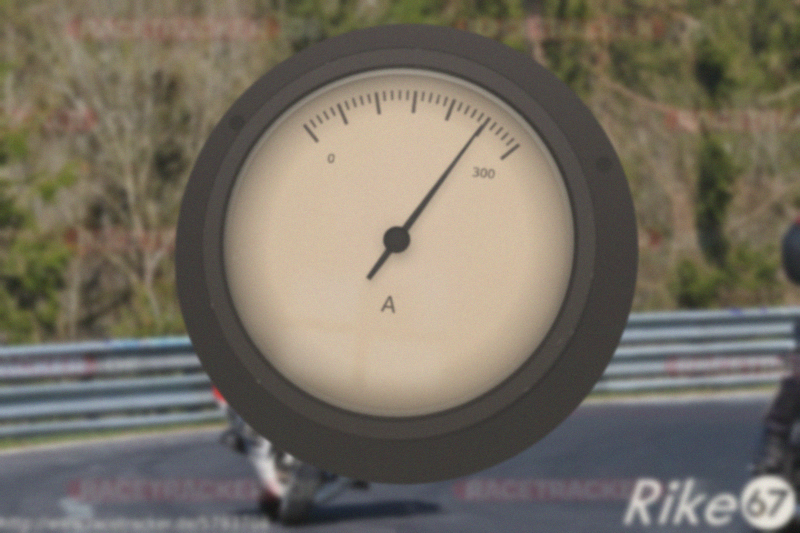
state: 250 A
